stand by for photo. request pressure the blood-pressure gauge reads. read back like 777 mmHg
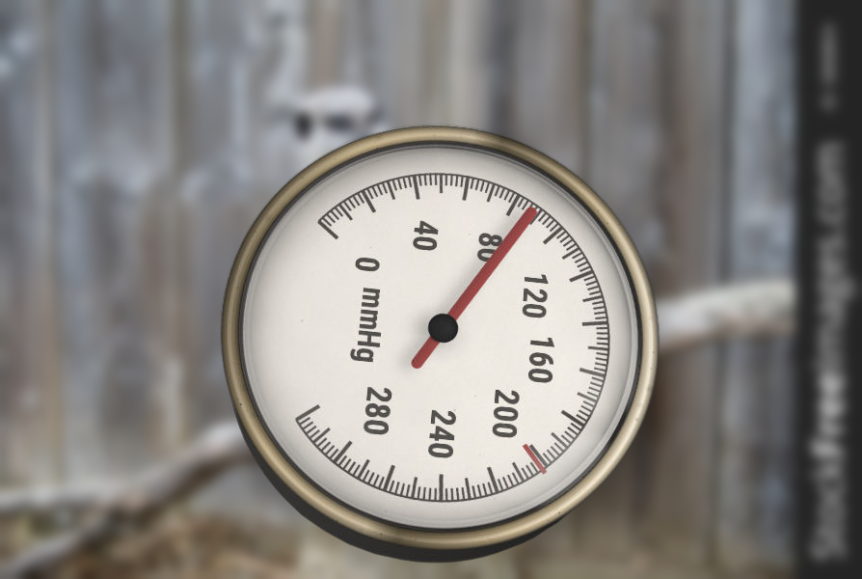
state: 88 mmHg
